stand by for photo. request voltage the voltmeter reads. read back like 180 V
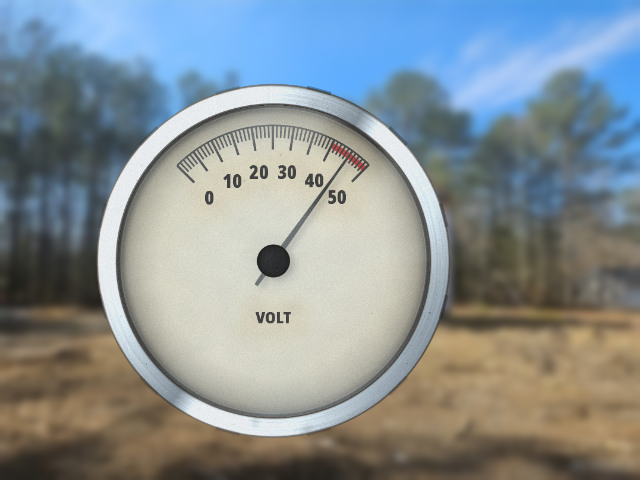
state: 45 V
